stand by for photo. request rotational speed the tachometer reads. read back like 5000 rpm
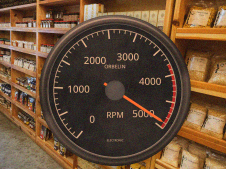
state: 4900 rpm
